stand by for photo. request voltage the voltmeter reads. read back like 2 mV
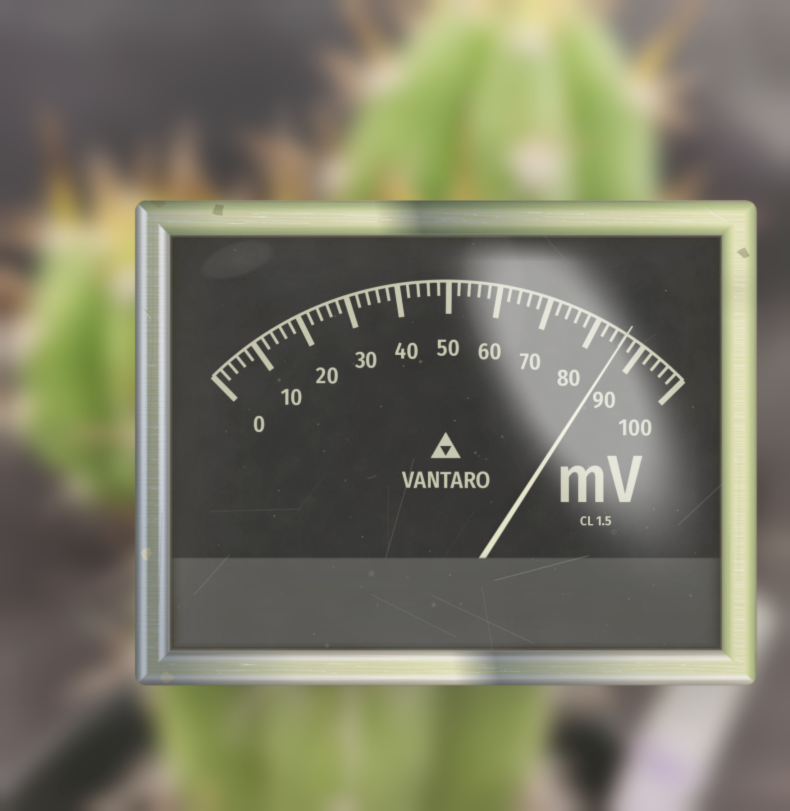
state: 86 mV
